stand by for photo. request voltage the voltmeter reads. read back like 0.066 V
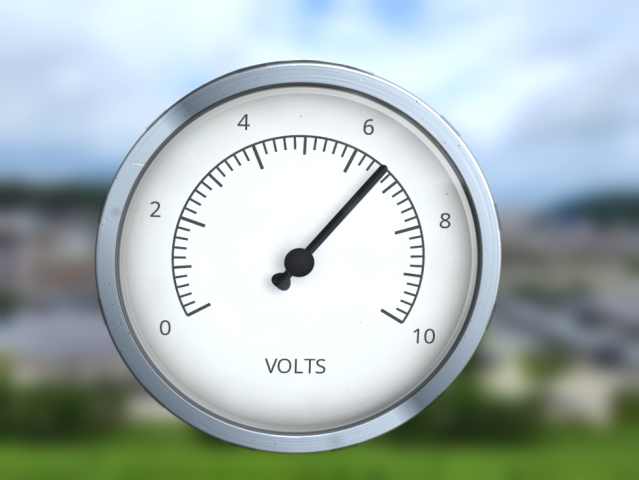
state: 6.6 V
